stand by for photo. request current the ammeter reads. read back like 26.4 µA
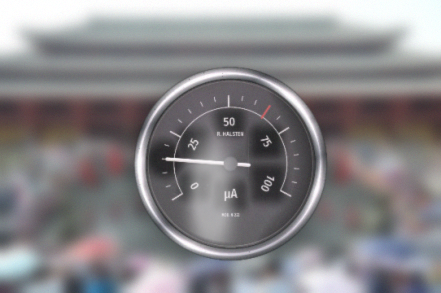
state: 15 µA
